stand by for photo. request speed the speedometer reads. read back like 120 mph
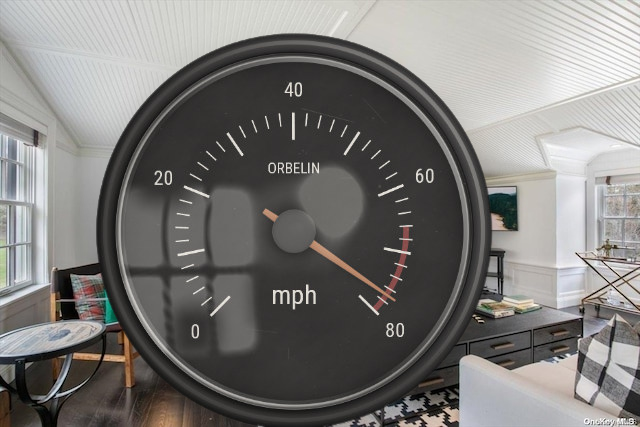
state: 77 mph
